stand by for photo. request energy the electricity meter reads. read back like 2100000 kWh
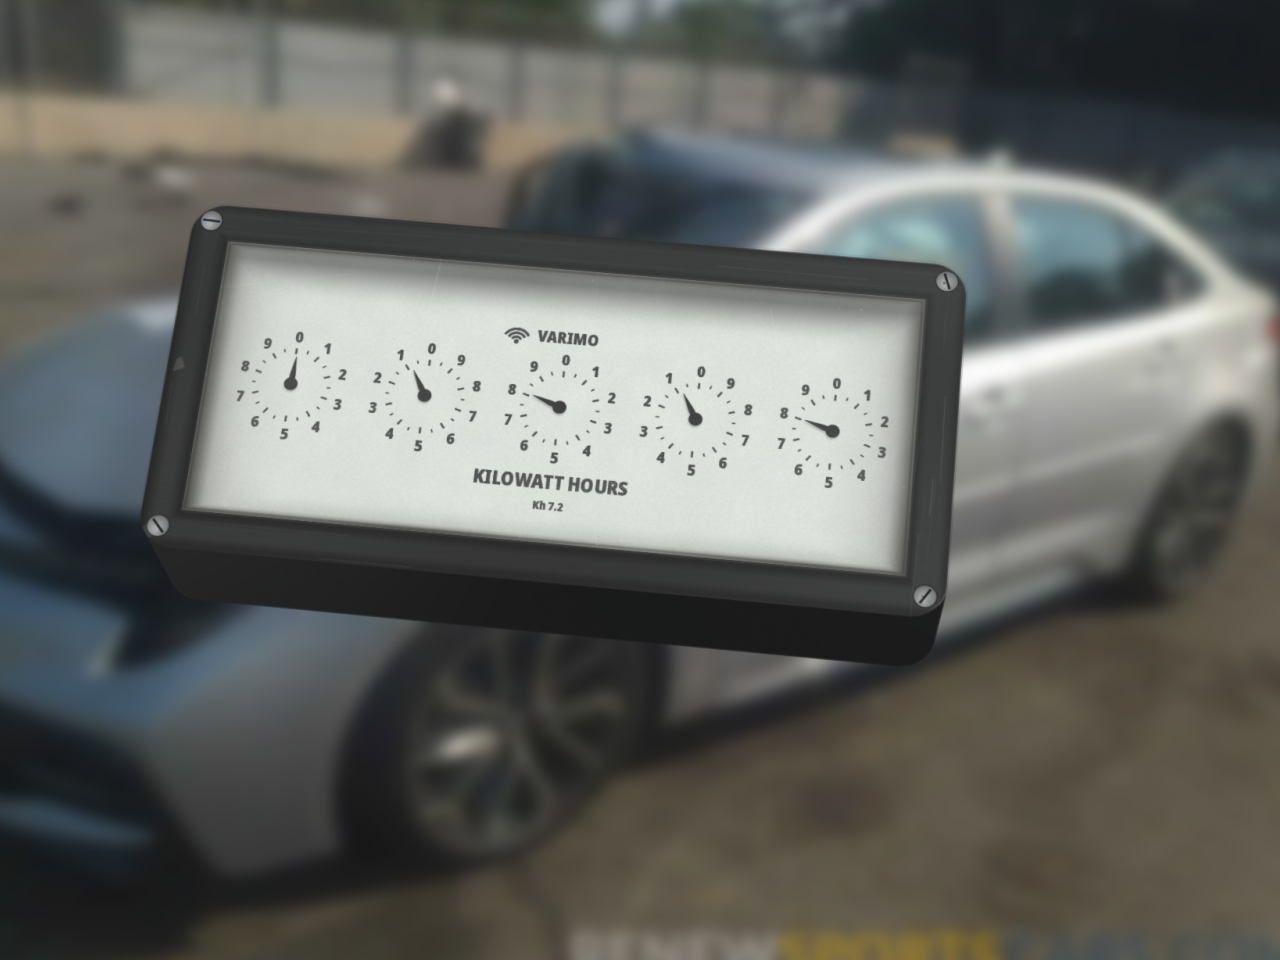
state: 808 kWh
